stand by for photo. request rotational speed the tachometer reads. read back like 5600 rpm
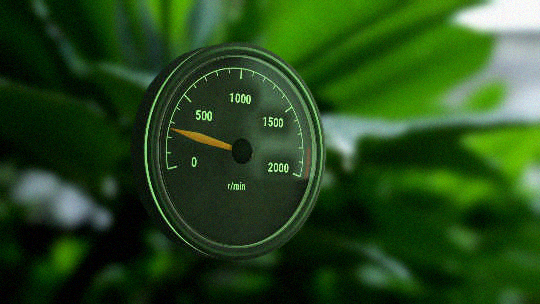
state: 250 rpm
